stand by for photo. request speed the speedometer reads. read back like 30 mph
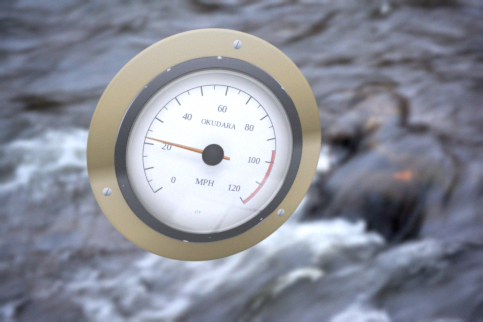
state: 22.5 mph
